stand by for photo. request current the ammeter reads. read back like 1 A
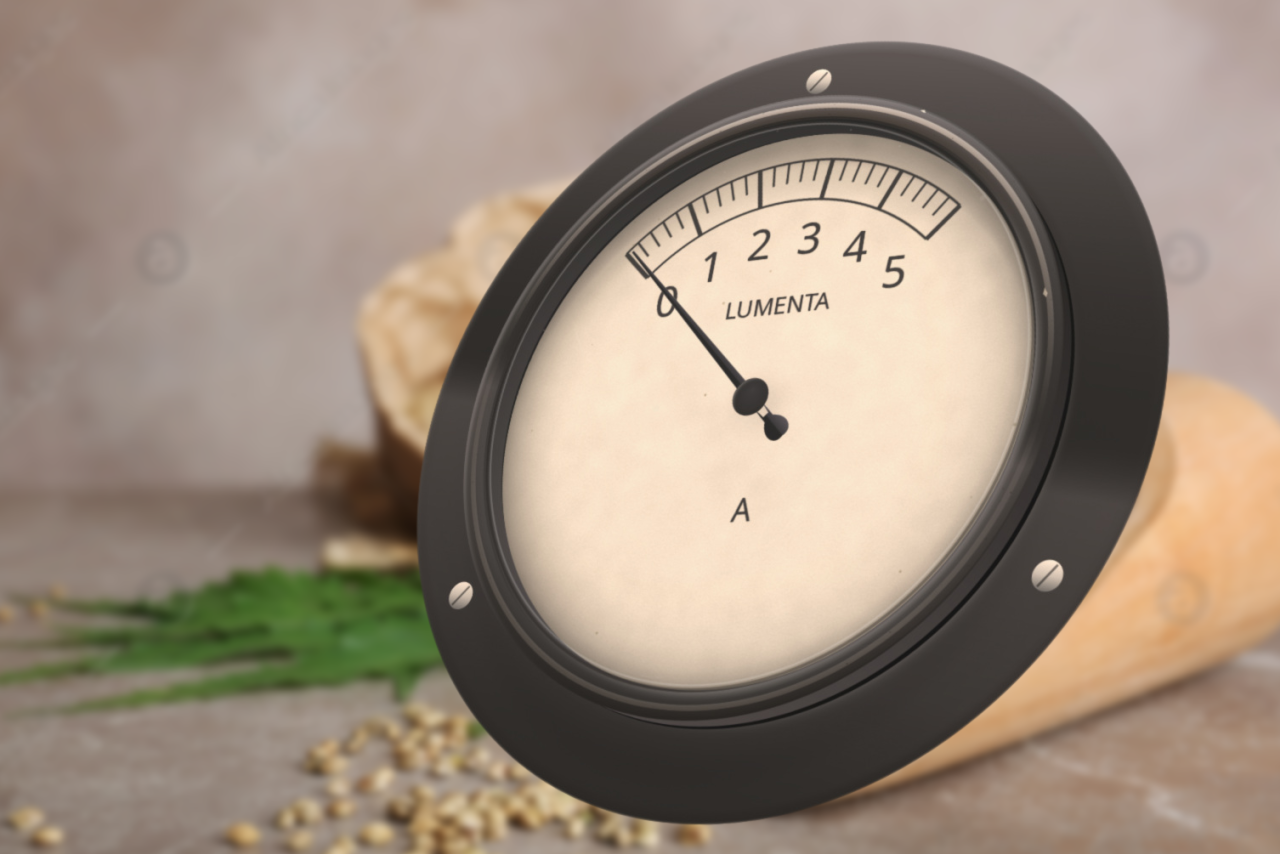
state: 0.1 A
